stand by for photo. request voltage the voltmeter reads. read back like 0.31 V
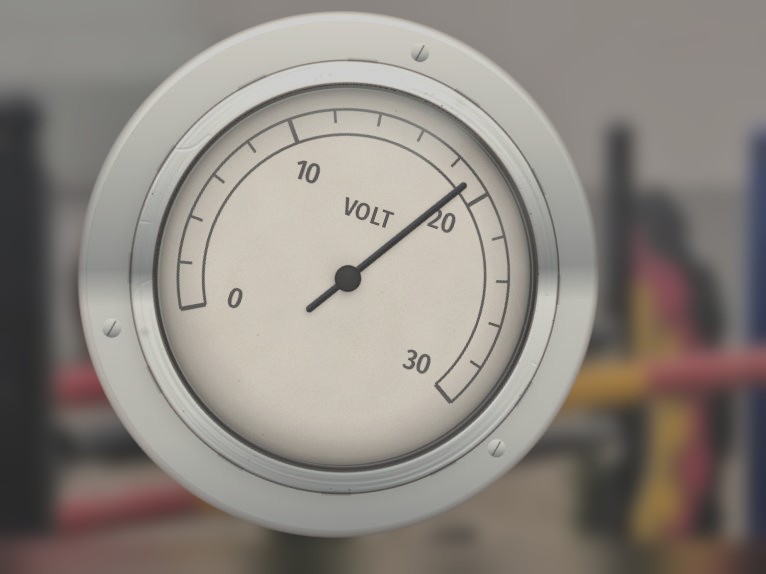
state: 19 V
